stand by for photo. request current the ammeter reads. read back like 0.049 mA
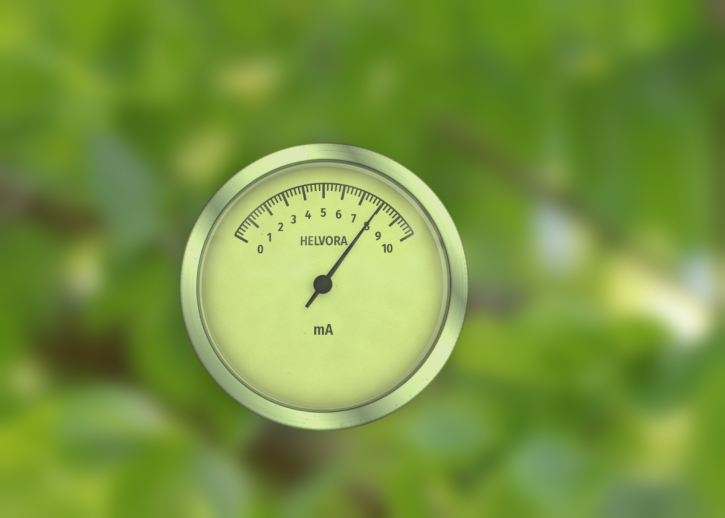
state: 8 mA
